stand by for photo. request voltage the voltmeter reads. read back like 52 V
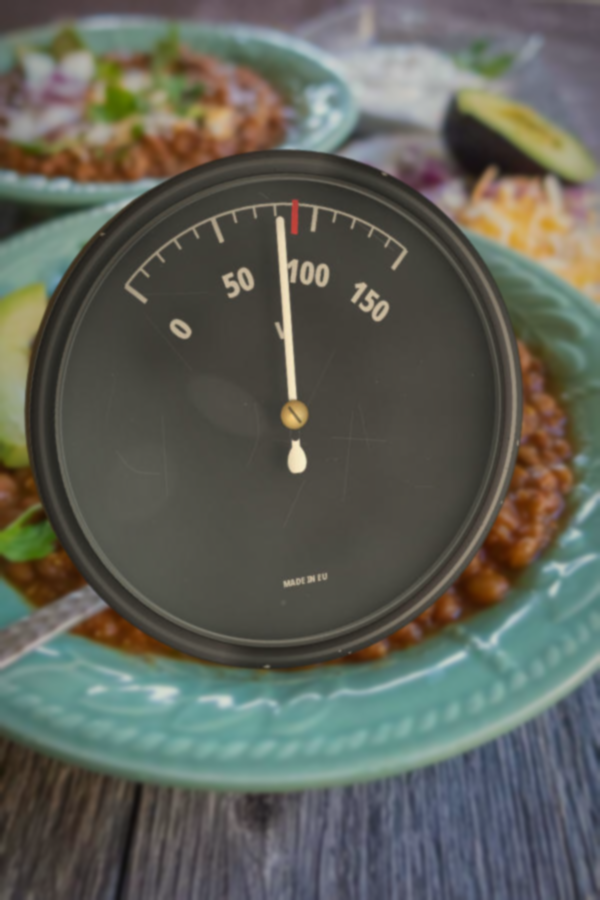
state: 80 V
